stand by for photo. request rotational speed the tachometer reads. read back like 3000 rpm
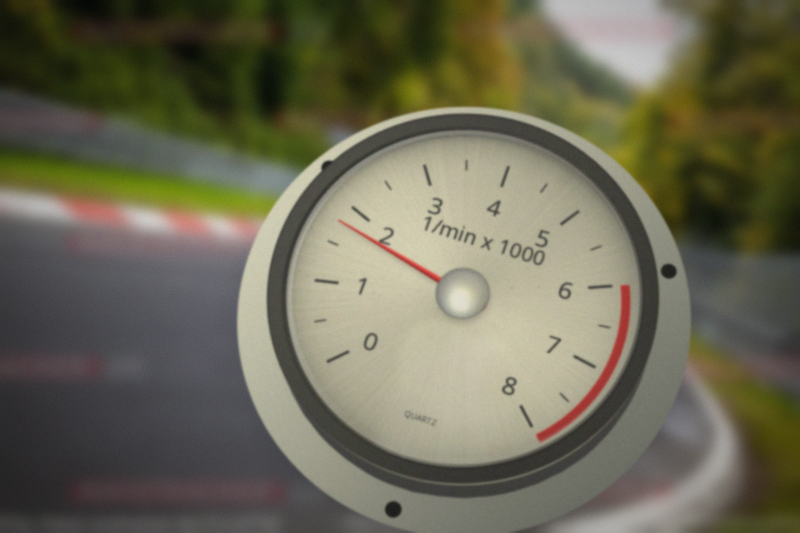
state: 1750 rpm
